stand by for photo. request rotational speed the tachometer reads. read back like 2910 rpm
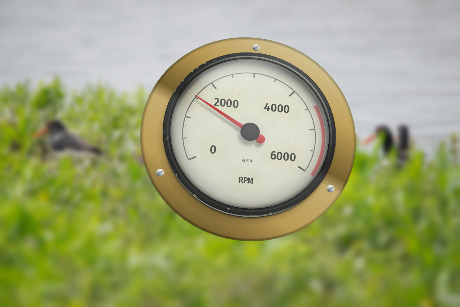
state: 1500 rpm
